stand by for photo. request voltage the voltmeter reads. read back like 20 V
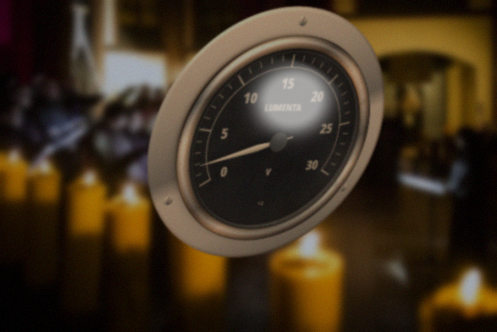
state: 2 V
